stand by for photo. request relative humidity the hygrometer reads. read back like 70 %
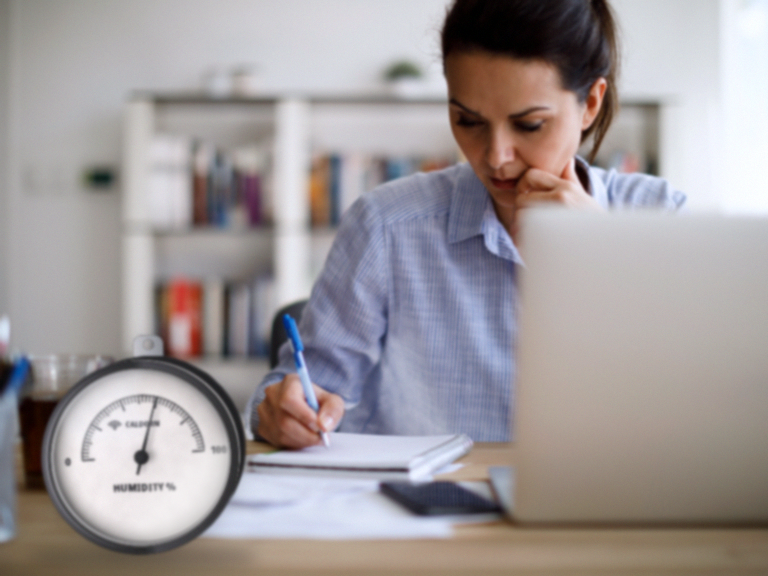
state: 60 %
